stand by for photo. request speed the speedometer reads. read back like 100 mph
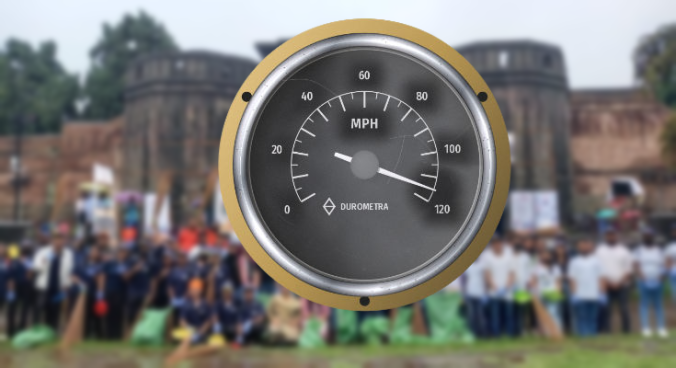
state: 115 mph
